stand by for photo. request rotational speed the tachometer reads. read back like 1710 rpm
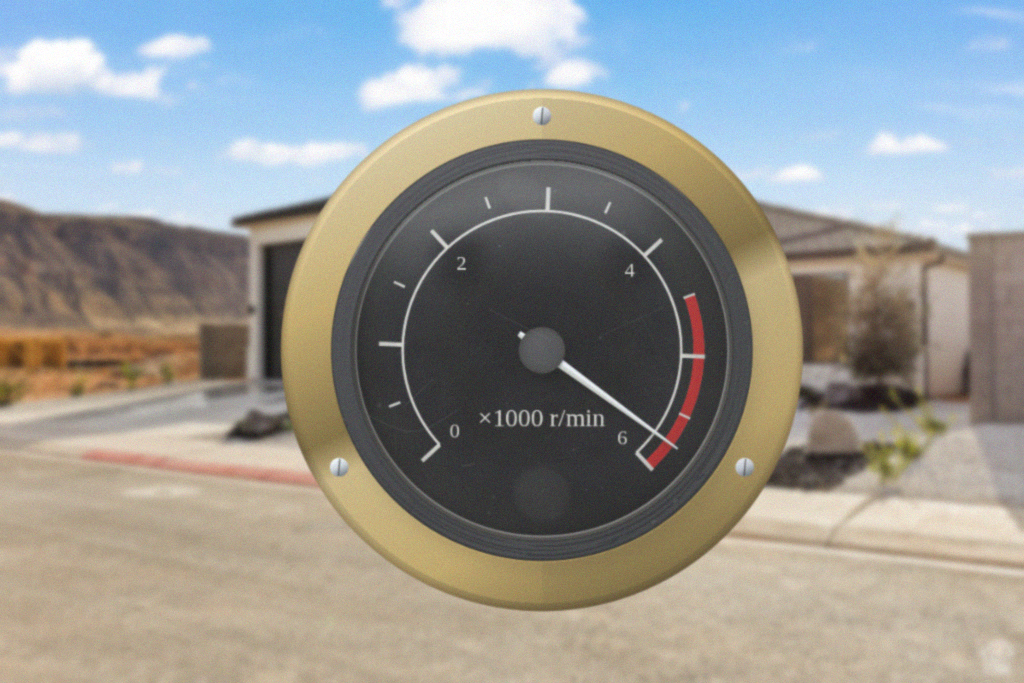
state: 5750 rpm
